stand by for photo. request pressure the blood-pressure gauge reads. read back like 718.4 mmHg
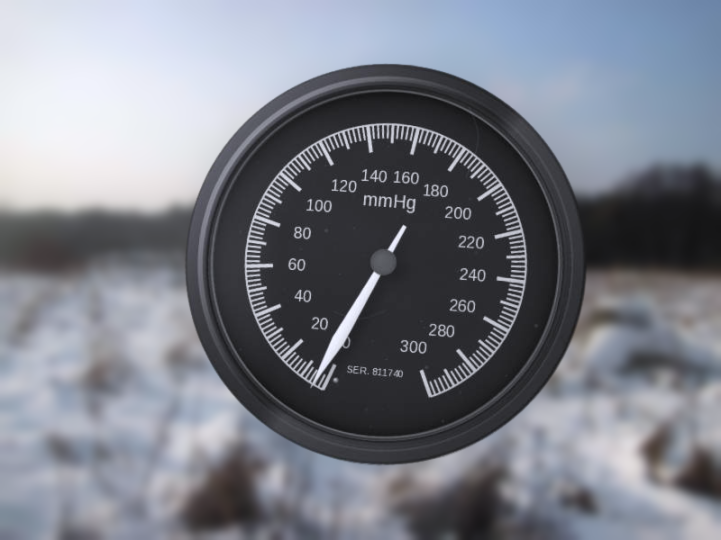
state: 4 mmHg
